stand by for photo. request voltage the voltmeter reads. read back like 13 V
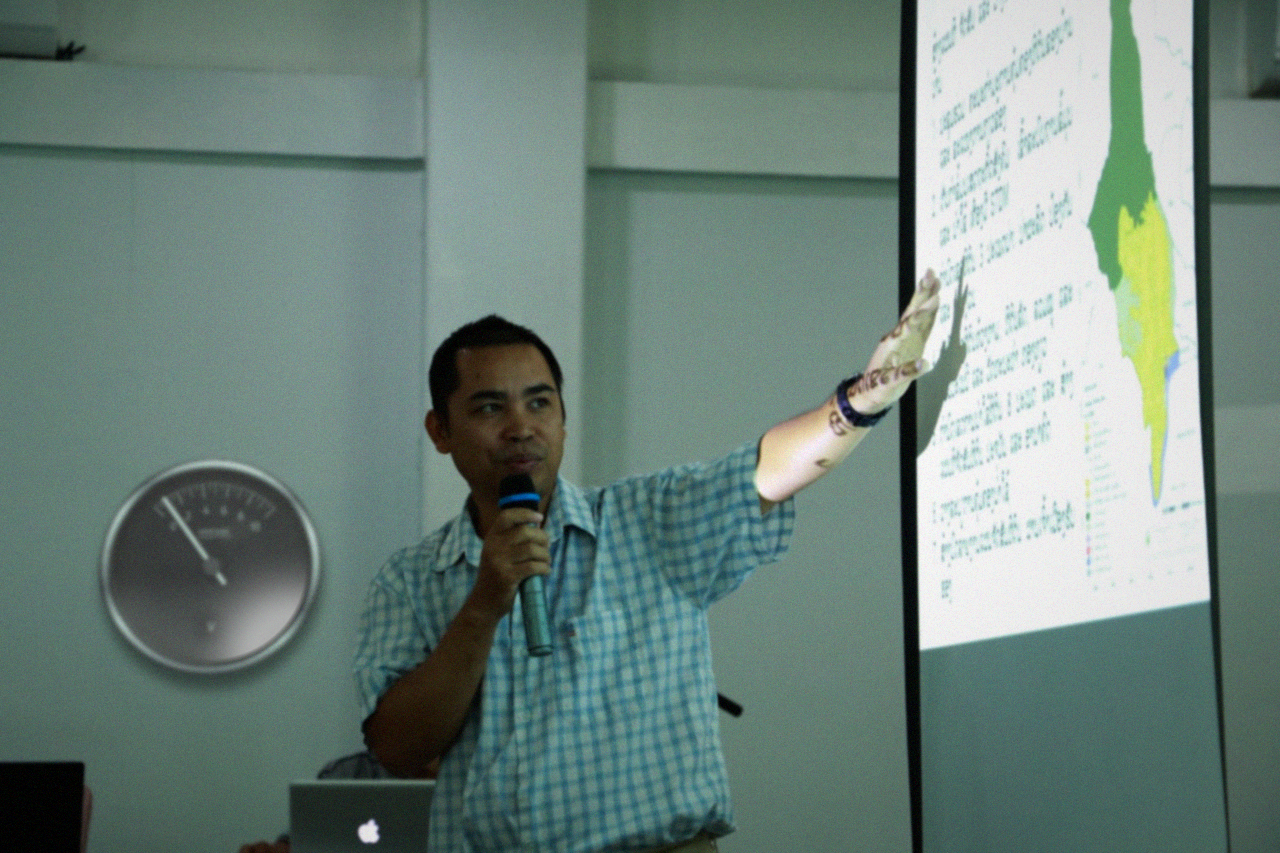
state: 1 V
